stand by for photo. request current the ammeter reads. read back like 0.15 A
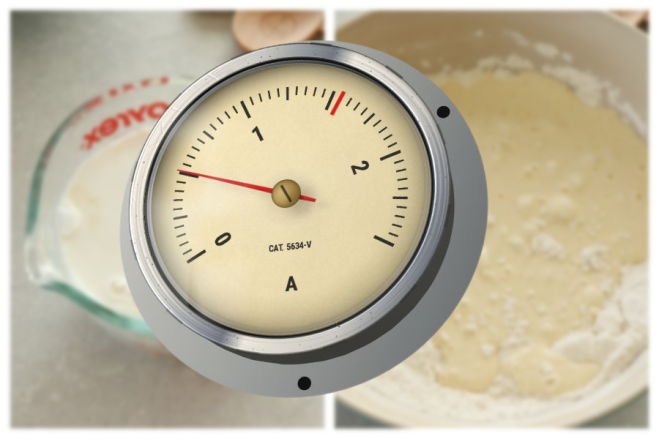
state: 0.5 A
